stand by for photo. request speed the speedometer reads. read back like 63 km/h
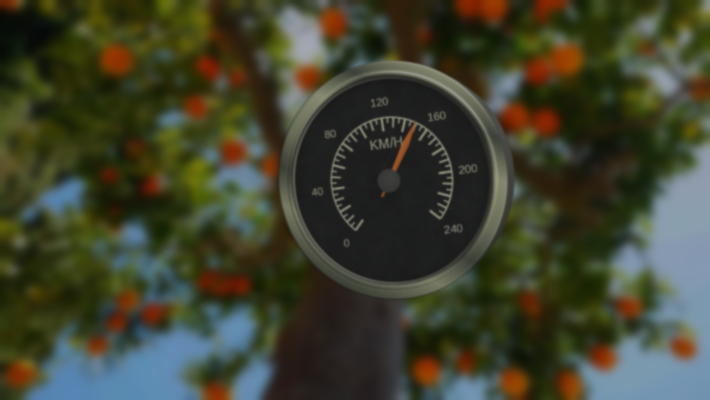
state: 150 km/h
